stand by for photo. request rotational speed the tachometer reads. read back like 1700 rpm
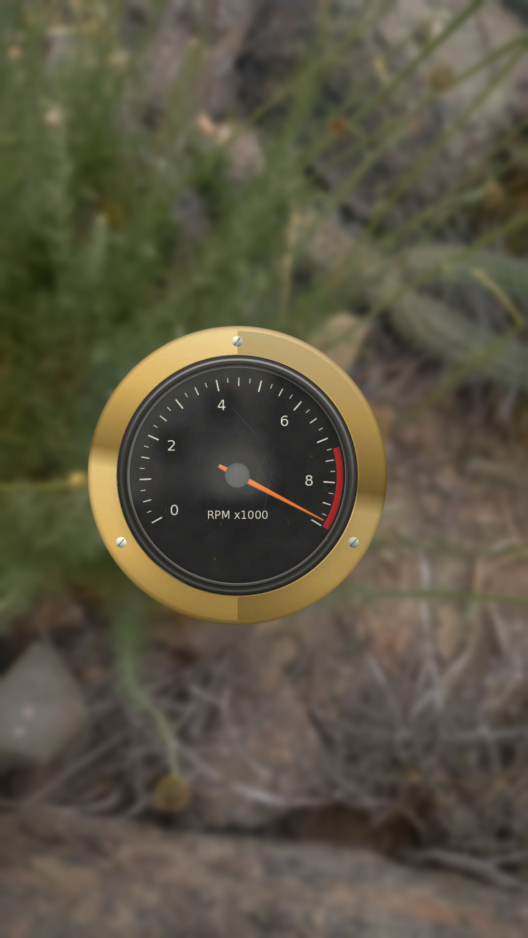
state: 8875 rpm
